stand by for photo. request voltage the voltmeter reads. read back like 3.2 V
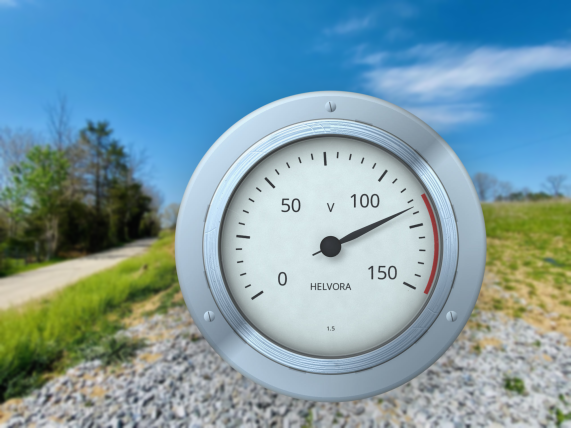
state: 117.5 V
